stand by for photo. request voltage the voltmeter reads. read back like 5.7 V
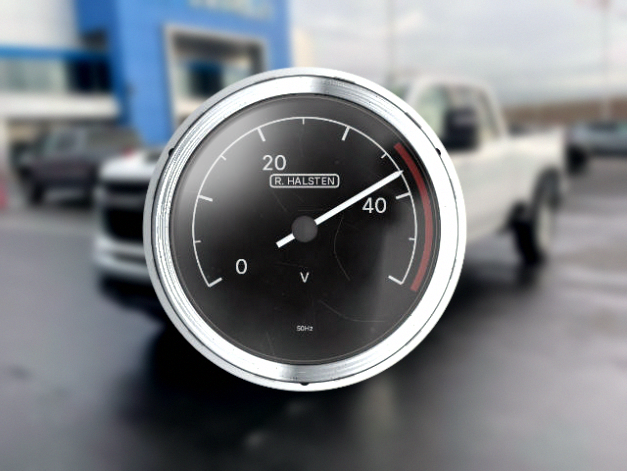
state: 37.5 V
